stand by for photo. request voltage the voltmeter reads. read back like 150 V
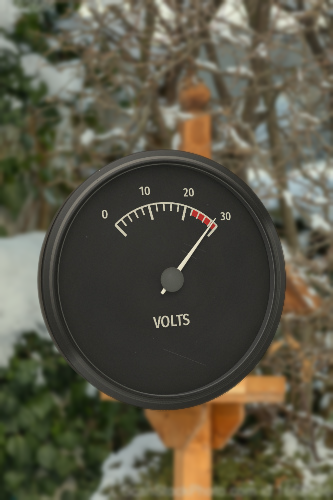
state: 28 V
